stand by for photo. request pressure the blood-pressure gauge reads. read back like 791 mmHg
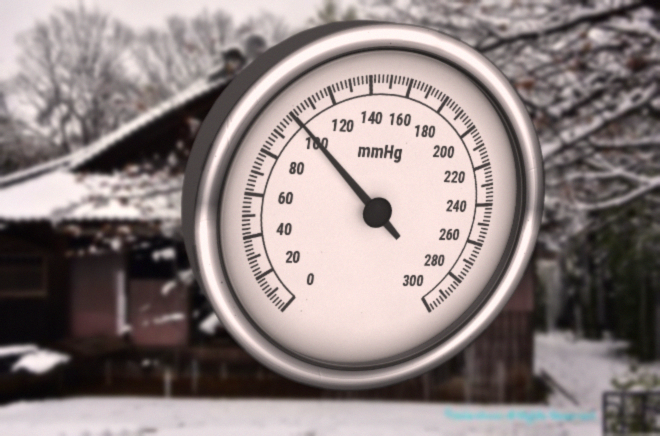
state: 100 mmHg
